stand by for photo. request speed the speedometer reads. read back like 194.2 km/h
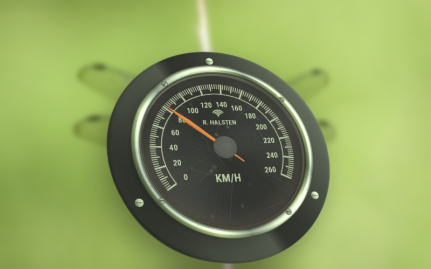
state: 80 km/h
